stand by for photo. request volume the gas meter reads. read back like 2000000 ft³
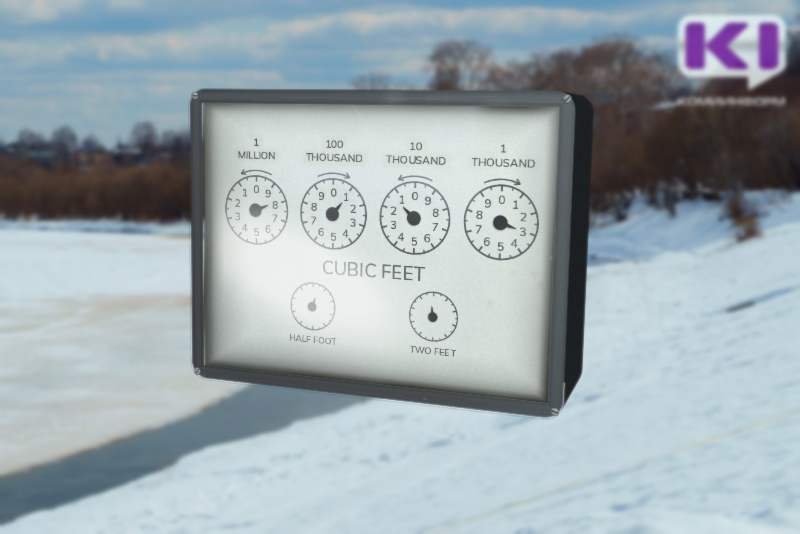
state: 811300 ft³
